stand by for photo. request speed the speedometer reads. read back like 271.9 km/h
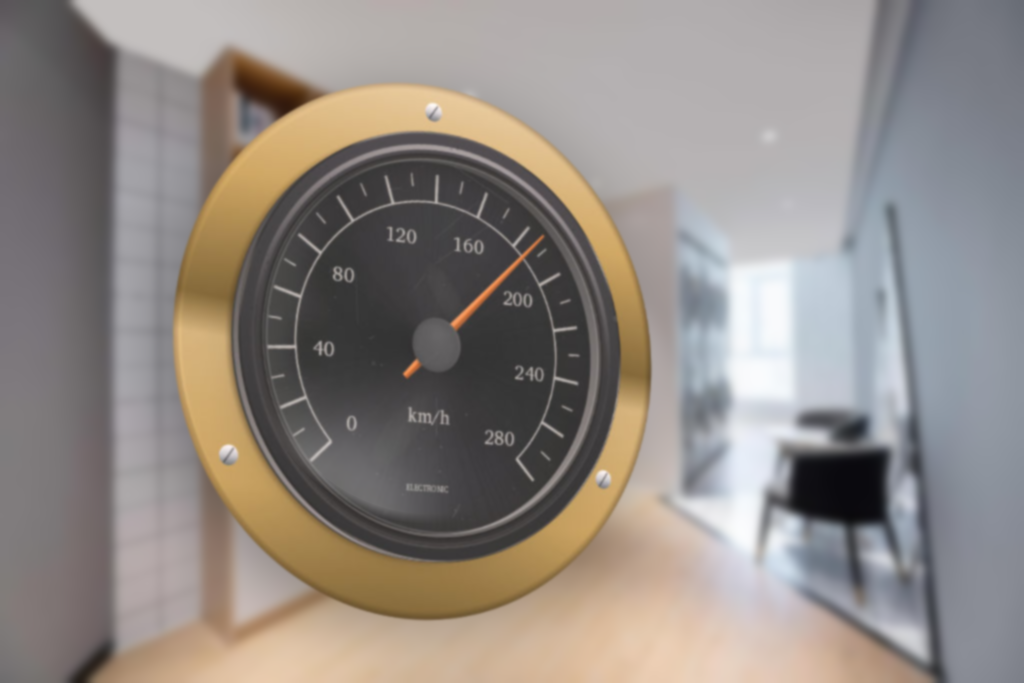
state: 185 km/h
